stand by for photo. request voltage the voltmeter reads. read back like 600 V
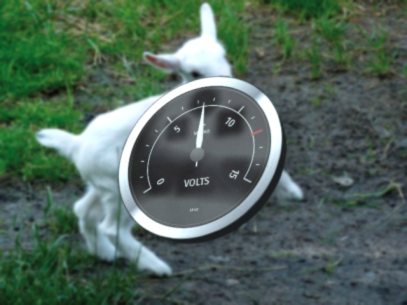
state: 7.5 V
